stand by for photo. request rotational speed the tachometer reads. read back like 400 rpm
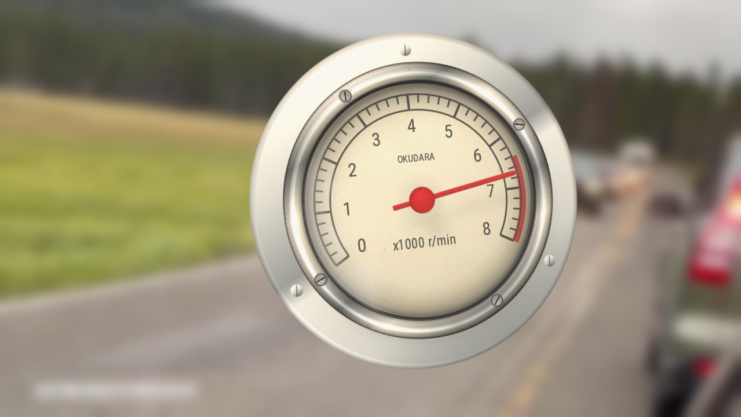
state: 6700 rpm
